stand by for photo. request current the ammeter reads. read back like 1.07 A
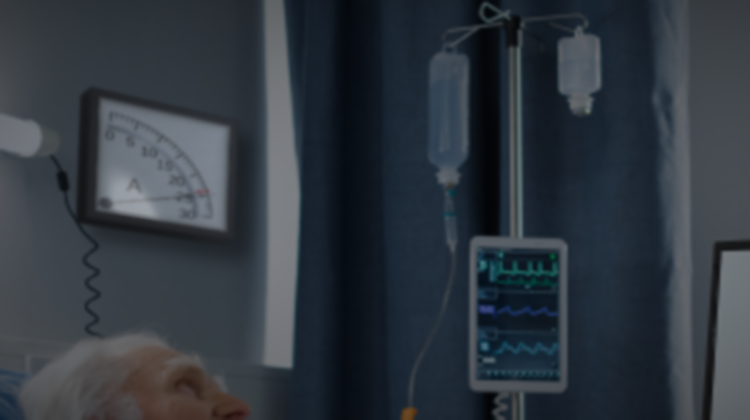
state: 25 A
